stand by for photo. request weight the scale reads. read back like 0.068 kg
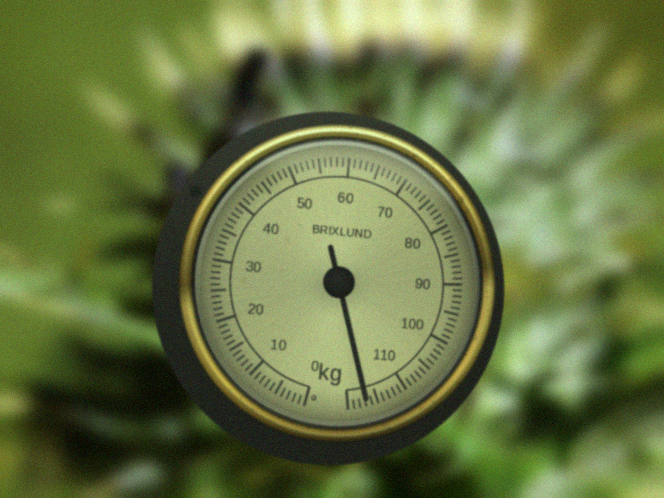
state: 117 kg
